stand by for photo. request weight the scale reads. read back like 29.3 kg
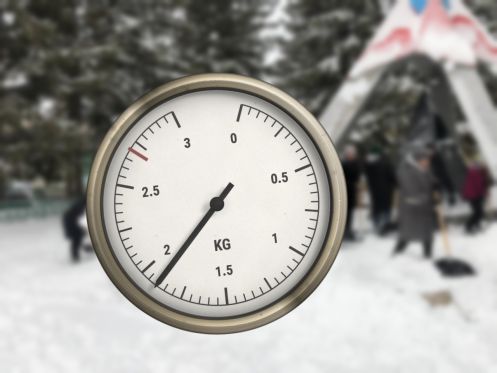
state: 1.9 kg
